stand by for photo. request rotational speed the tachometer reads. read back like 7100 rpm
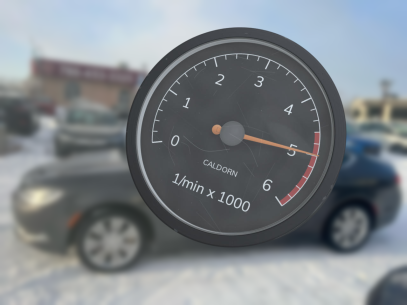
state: 5000 rpm
